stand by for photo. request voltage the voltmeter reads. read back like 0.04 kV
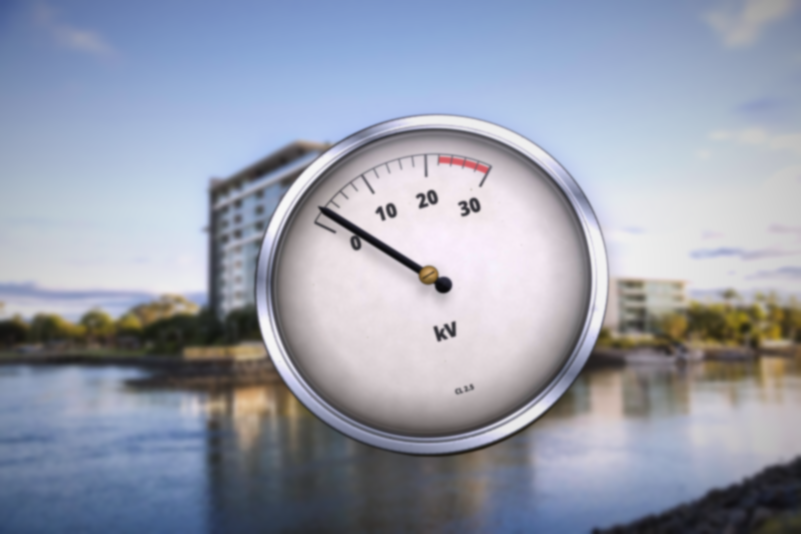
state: 2 kV
